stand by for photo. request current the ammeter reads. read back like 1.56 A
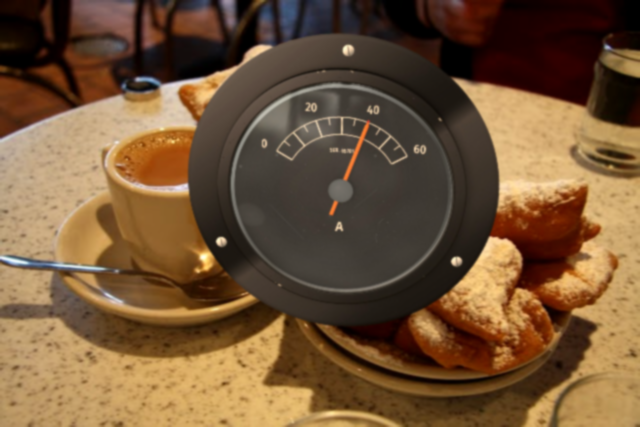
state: 40 A
